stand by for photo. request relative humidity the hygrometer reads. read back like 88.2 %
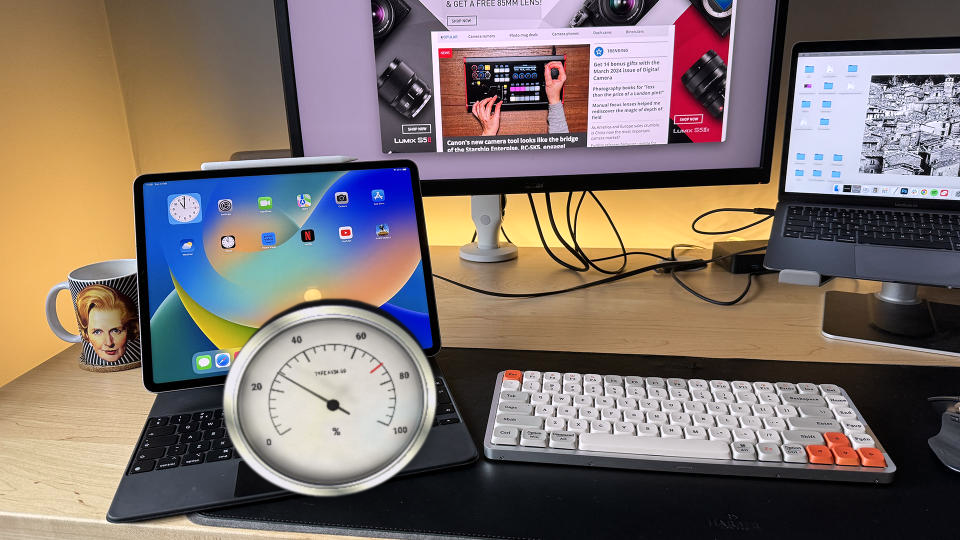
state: 28 %
